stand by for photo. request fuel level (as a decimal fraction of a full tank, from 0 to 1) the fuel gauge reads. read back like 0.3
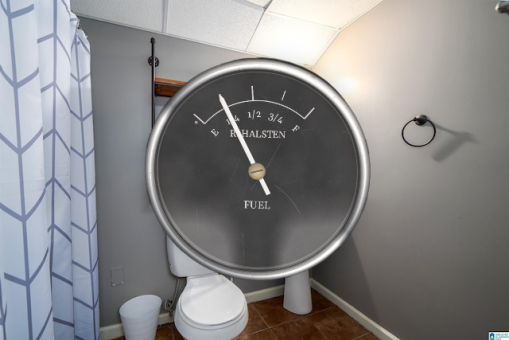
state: 0.25
